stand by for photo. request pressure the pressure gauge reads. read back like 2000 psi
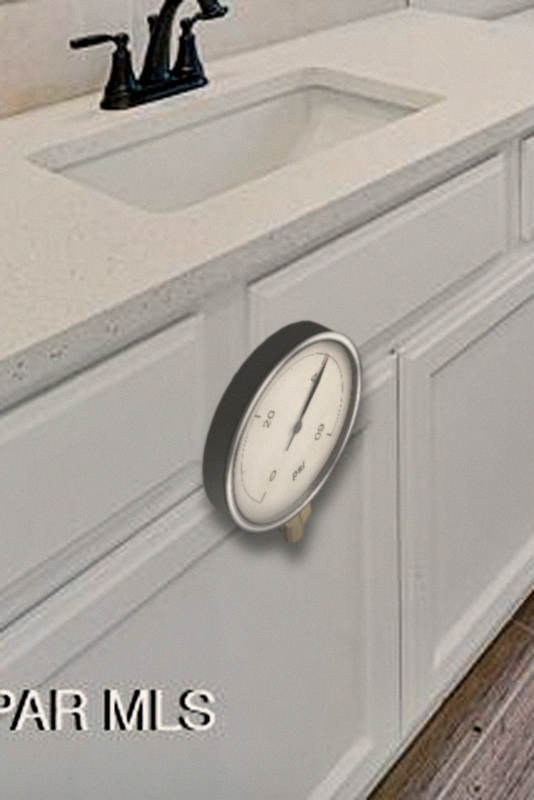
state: 40 psi
